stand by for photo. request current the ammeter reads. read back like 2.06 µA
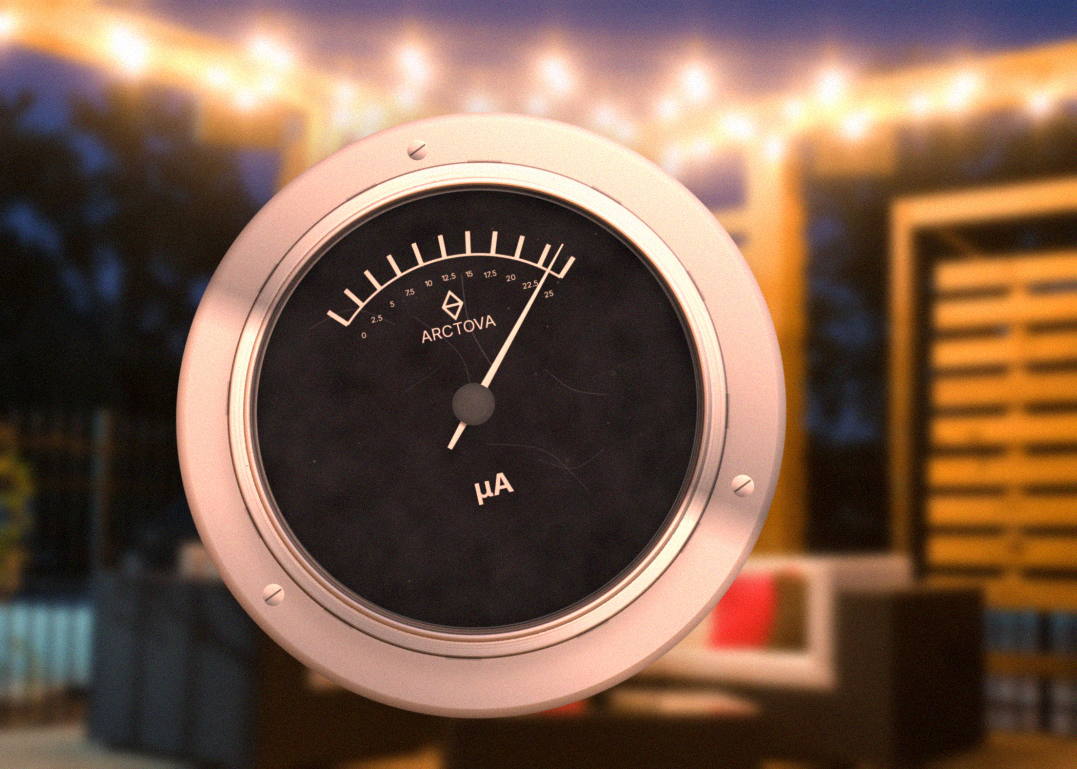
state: 23.75 µA
